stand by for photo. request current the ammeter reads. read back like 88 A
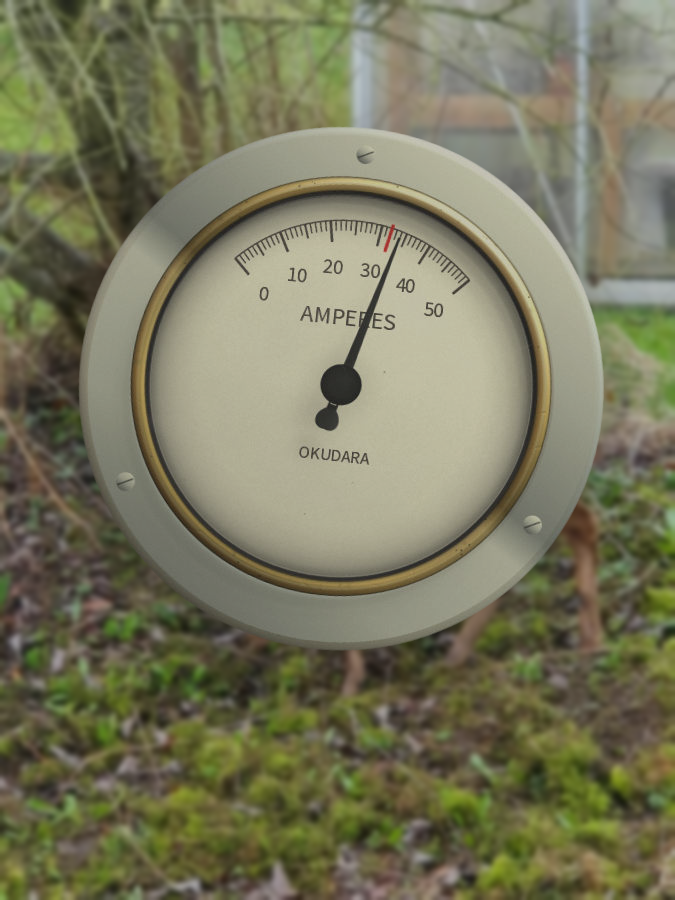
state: 34 A
